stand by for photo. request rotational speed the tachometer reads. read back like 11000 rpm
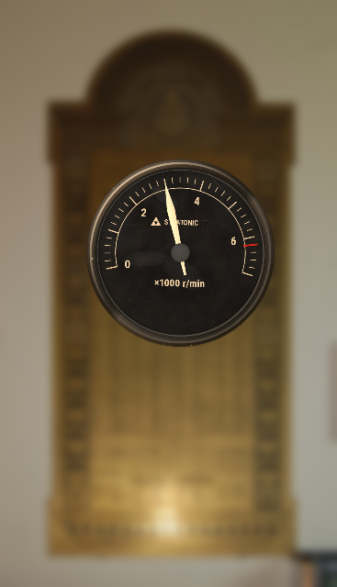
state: 3000 rpm
